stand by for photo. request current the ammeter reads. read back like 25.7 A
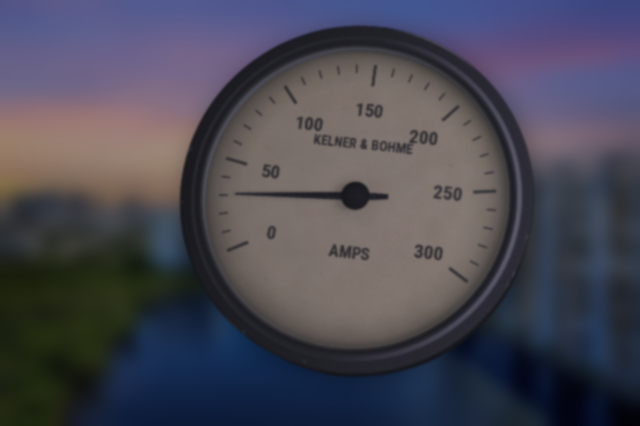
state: 30 A
